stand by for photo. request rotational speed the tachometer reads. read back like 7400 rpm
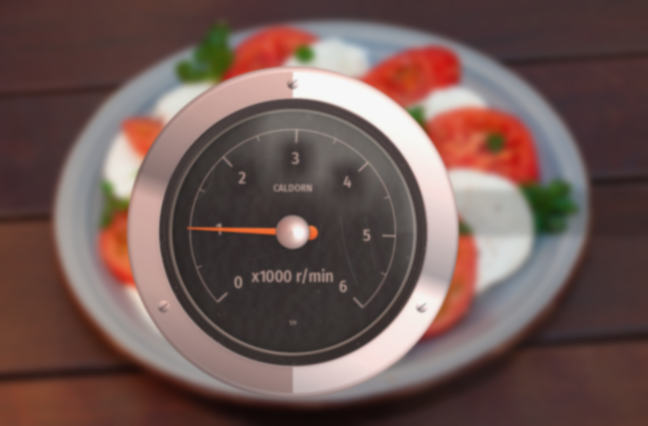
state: 1000 rpm
